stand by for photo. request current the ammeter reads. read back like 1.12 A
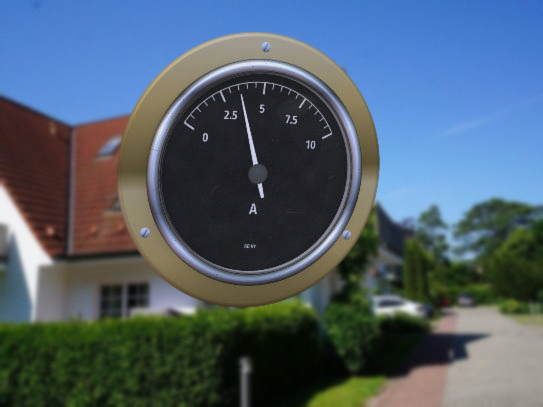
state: 3.5 A
